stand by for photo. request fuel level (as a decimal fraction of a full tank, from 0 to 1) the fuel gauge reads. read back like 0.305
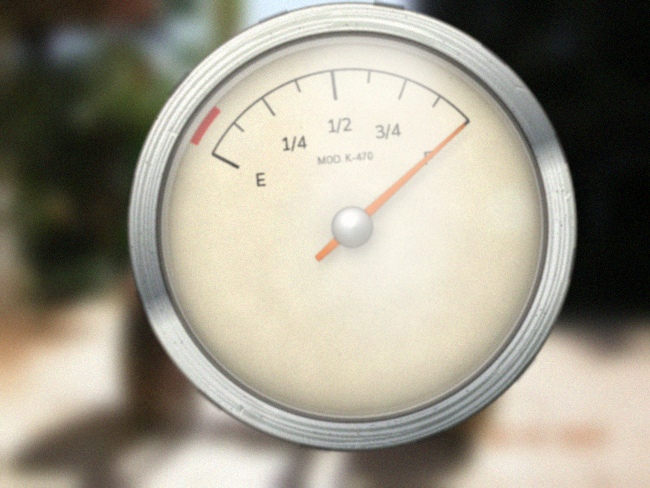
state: 1
